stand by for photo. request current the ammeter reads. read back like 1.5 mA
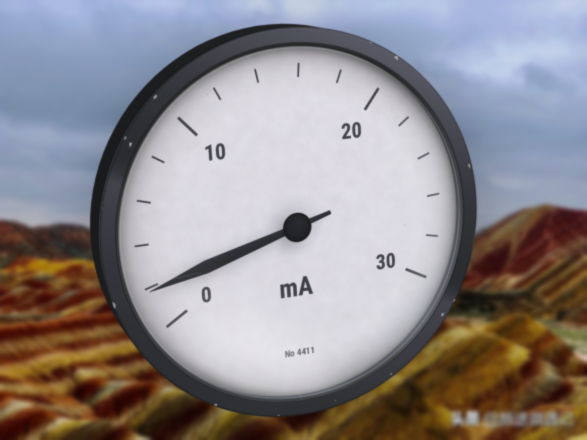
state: 2 mA
